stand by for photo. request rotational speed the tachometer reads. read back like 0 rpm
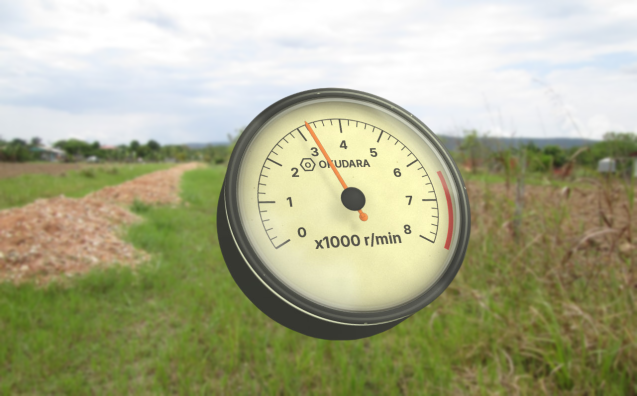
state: 3200 rpm
